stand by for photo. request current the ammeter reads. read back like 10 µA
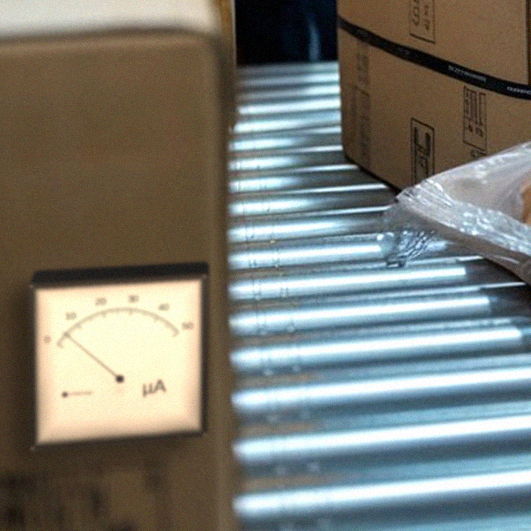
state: 5 µA
